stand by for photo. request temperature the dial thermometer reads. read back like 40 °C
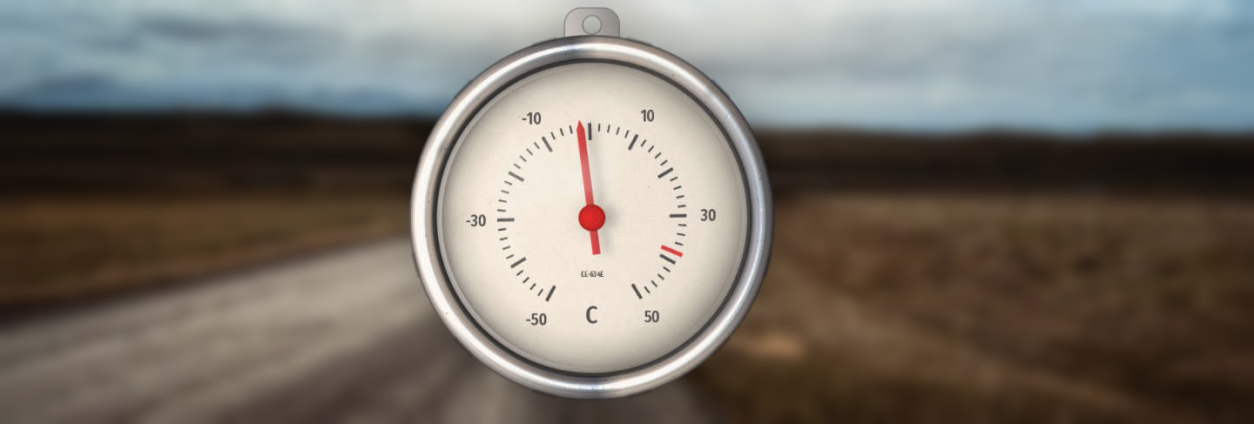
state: -2 °C
